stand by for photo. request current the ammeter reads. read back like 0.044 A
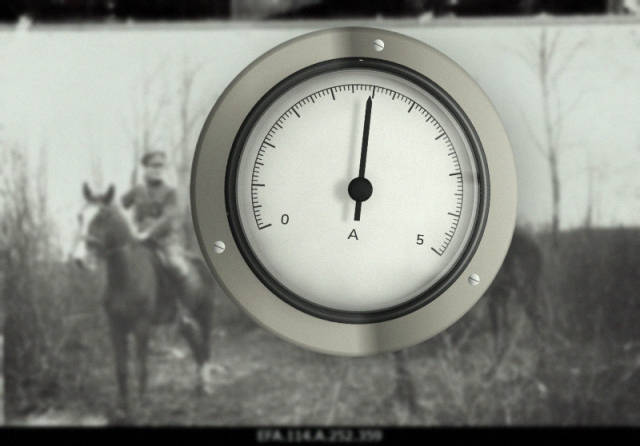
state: 2.45 A
